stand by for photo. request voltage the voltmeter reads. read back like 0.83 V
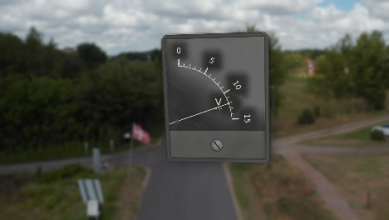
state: 12 V
